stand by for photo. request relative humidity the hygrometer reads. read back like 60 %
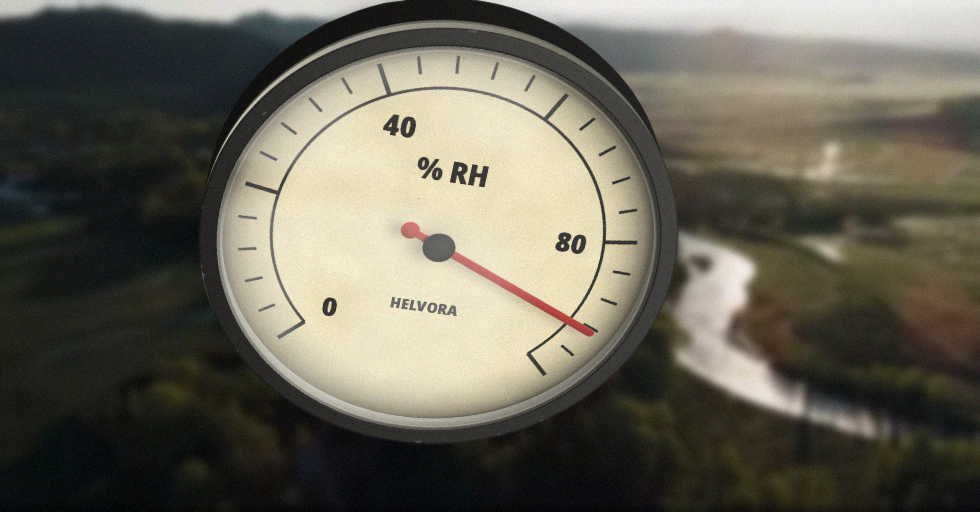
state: 92 %
